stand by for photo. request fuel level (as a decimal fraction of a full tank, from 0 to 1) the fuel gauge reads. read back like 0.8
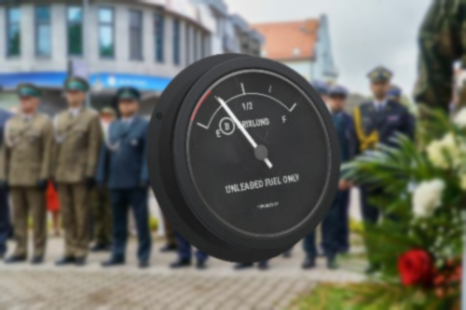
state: 0.25
